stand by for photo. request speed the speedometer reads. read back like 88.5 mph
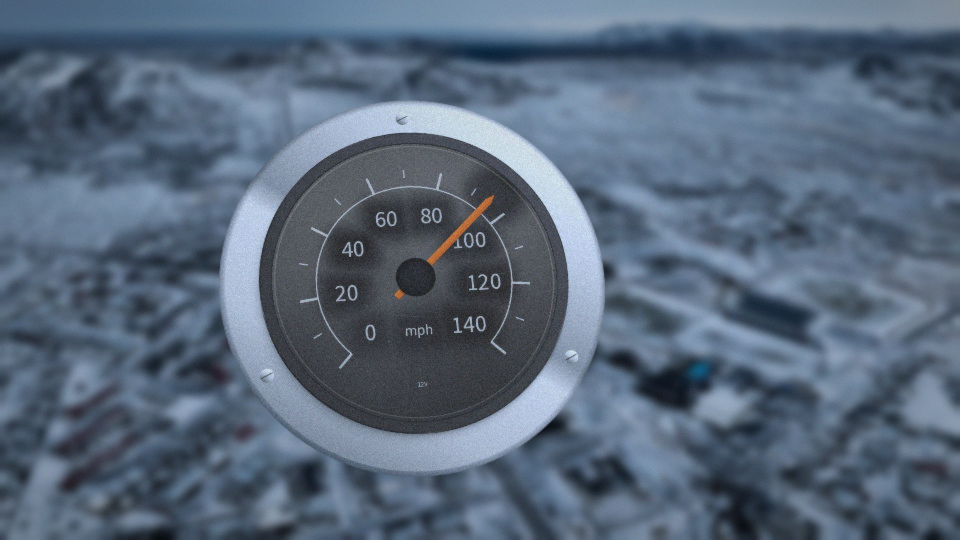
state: 95 mph
